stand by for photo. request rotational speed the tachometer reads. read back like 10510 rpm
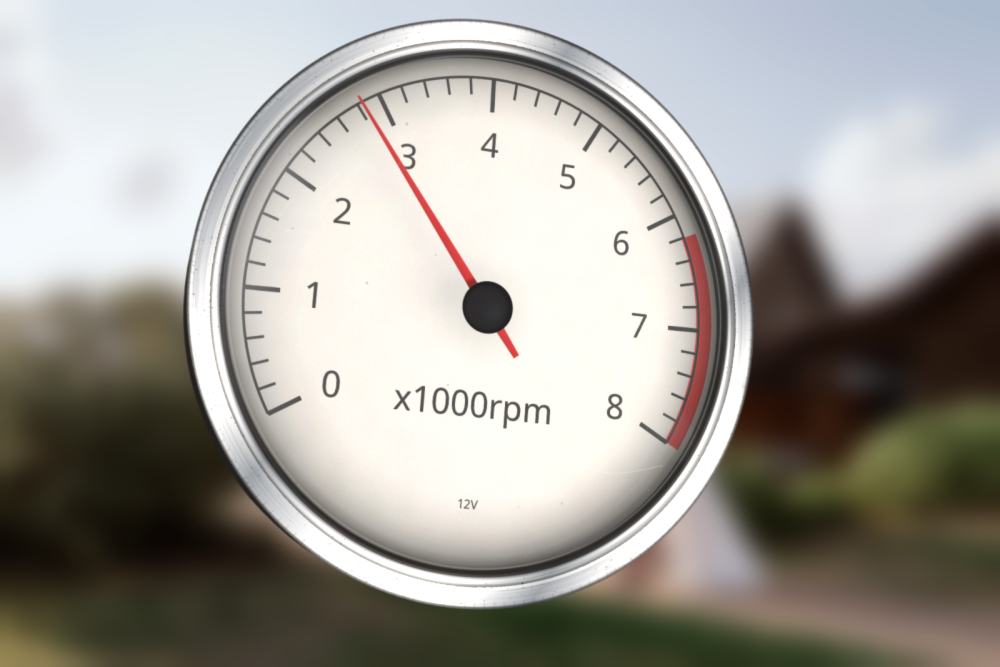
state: 2800 rpm
